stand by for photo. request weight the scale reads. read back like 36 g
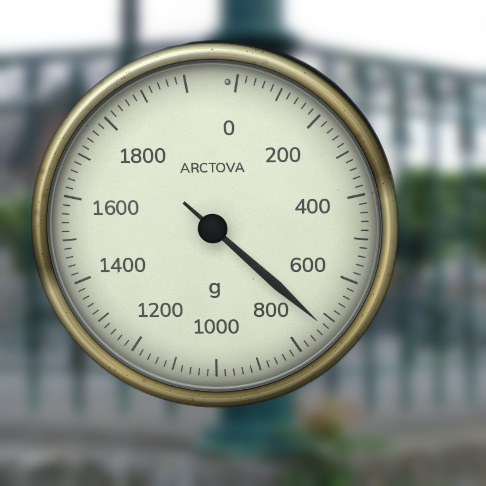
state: 720 g
